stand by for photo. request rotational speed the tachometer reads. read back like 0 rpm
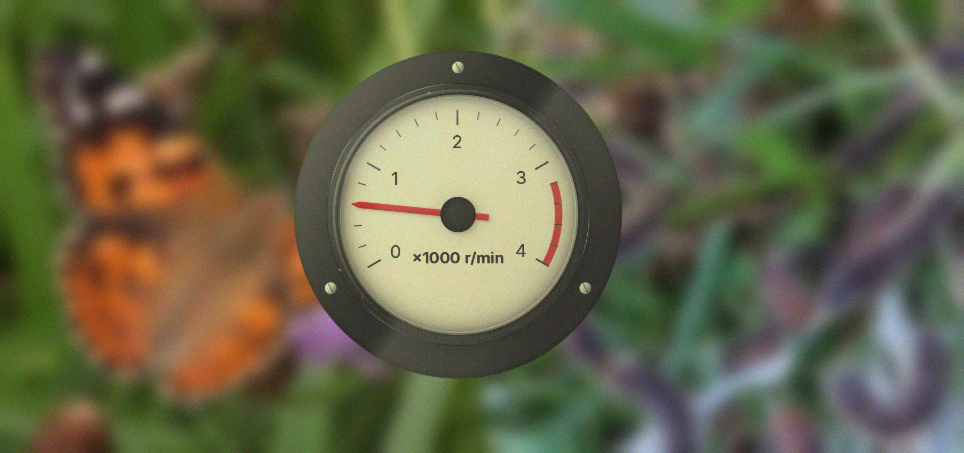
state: 600 rpm
